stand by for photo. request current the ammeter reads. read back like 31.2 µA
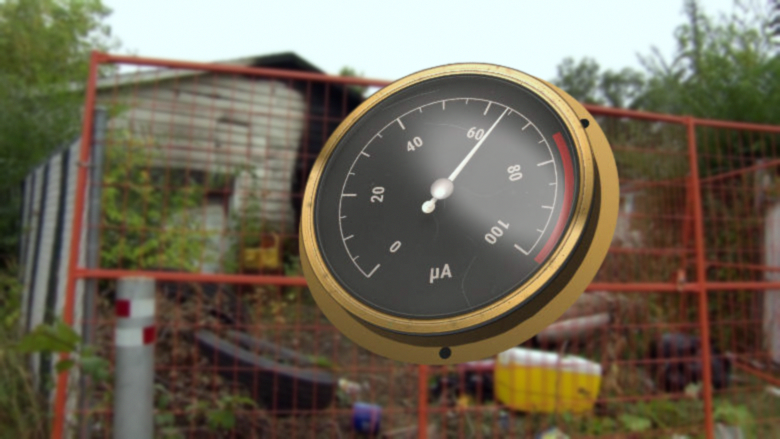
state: 65 µA
